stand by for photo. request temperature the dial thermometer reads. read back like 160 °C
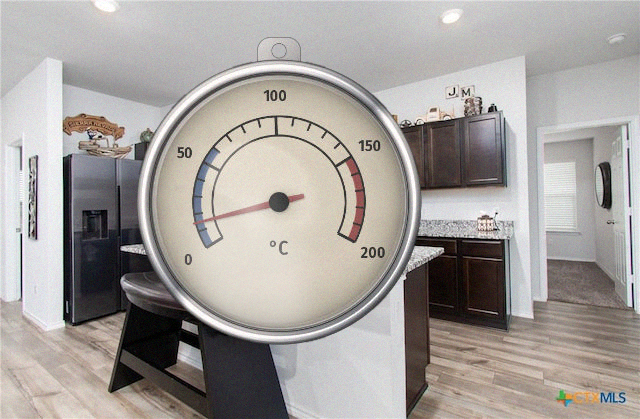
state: 15 °C
